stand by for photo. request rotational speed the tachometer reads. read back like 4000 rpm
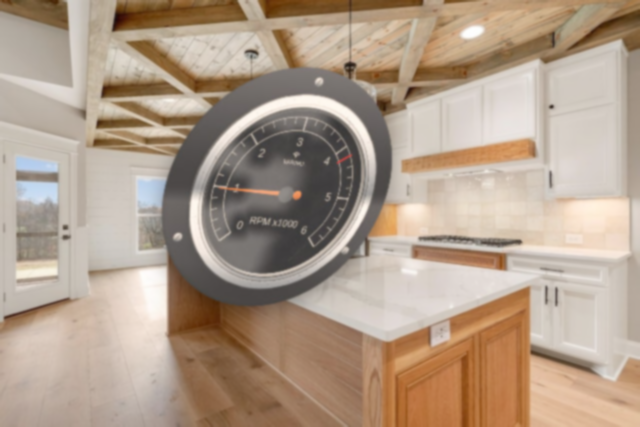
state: 1000 rpm
